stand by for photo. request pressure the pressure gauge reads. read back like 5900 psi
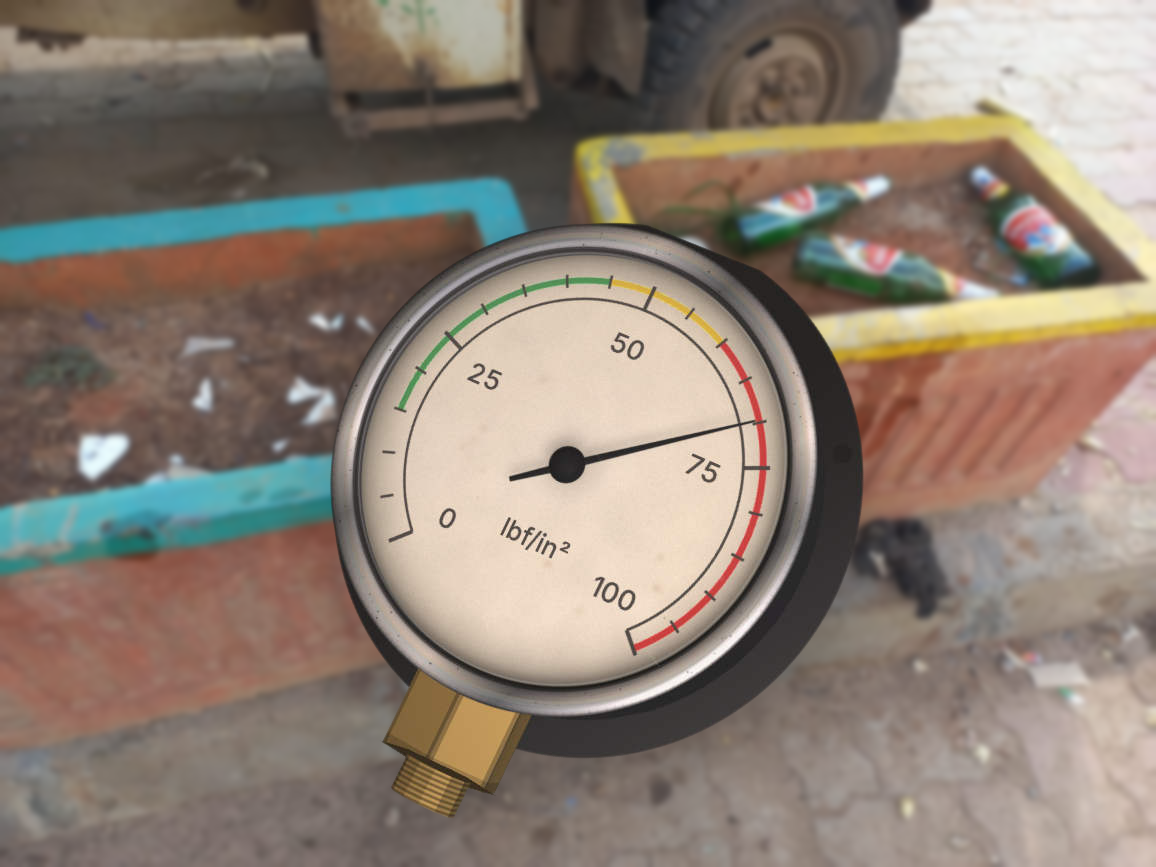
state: 70 psi
